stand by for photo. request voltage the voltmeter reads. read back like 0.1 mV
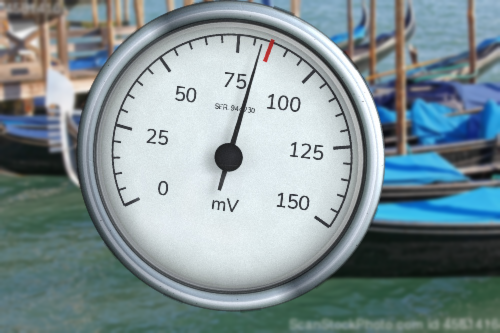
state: 82.5 mV
